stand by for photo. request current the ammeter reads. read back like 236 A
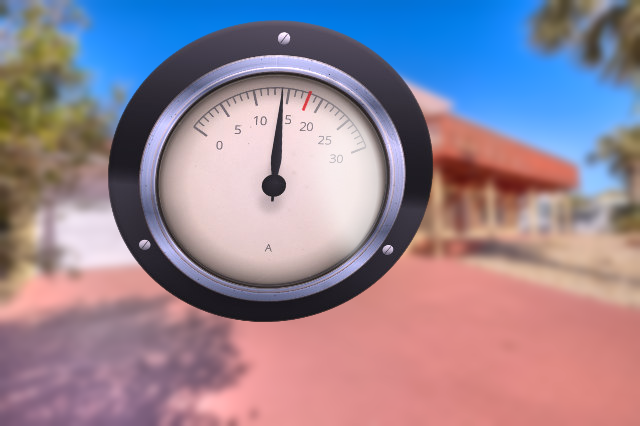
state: 14 A
